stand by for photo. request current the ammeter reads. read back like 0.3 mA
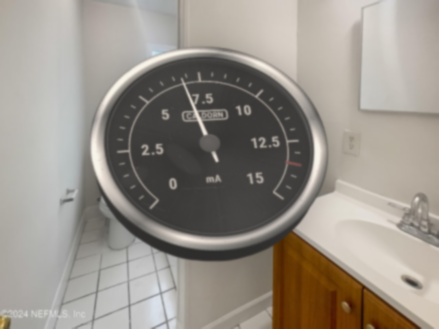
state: 6.75 mA
